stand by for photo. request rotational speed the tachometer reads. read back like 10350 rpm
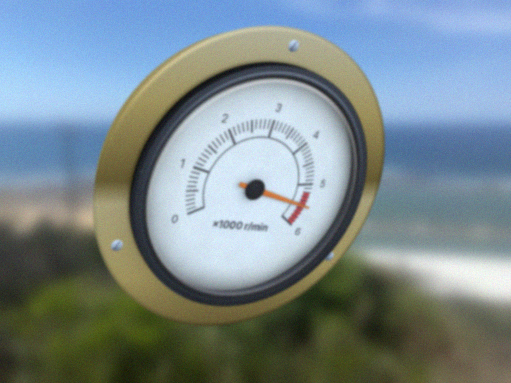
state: 5500 rpm
